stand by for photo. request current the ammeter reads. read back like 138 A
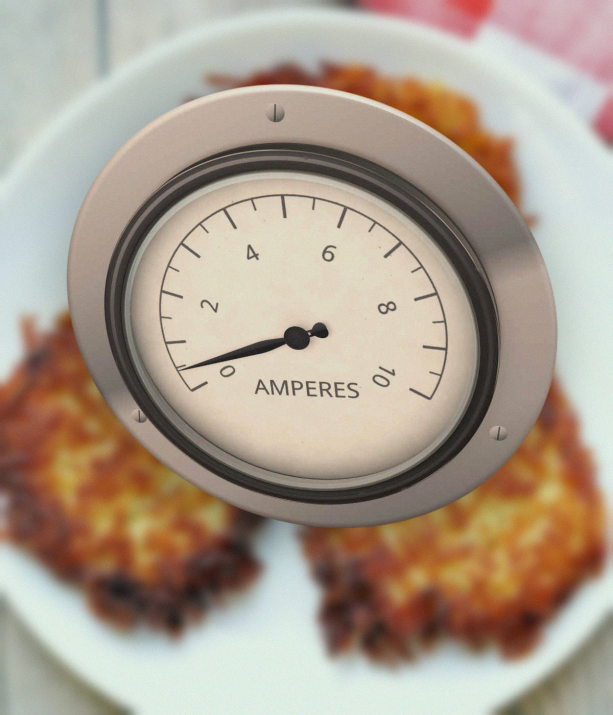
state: 0.5 A
